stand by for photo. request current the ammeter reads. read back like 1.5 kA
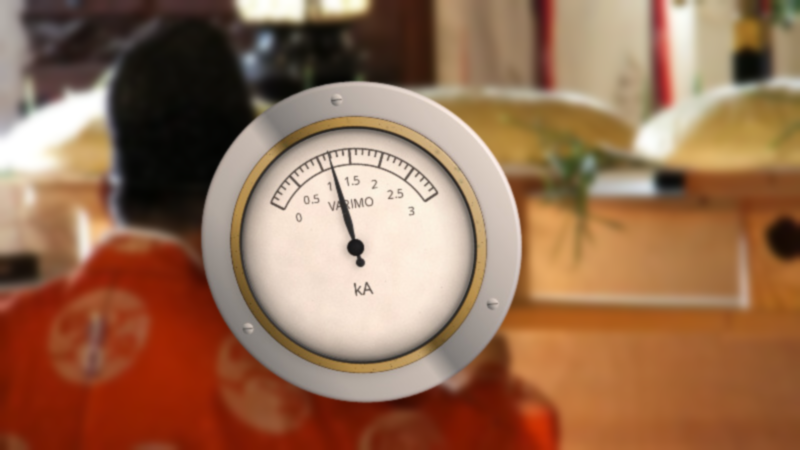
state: 1.2 kA
